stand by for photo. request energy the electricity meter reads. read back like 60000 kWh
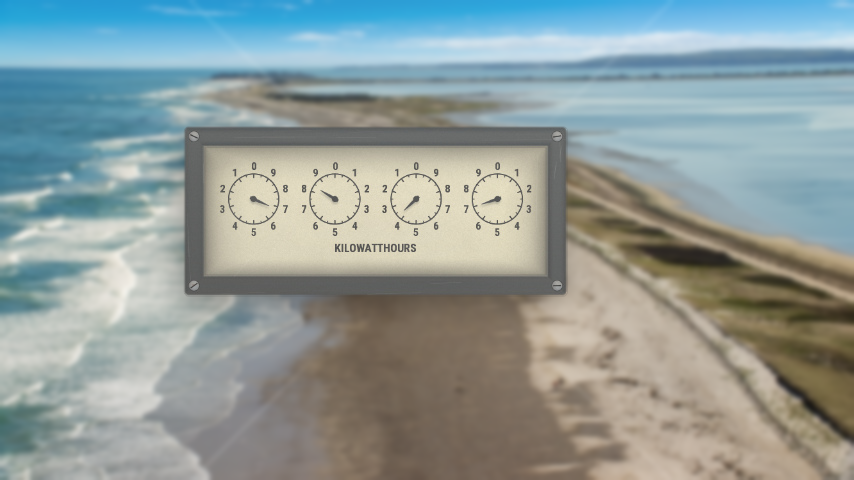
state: 6837 kWh
